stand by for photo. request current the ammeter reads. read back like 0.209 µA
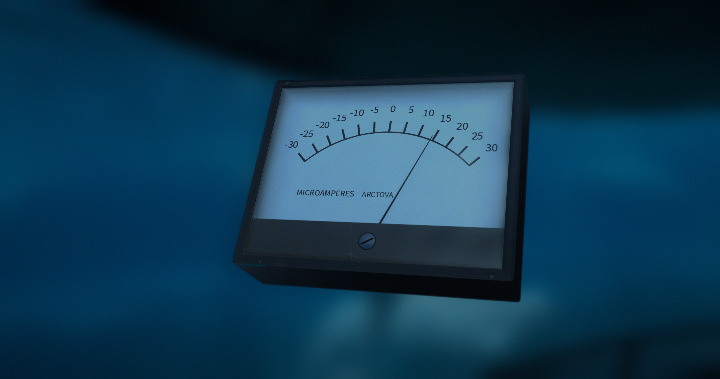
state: 15 µA
